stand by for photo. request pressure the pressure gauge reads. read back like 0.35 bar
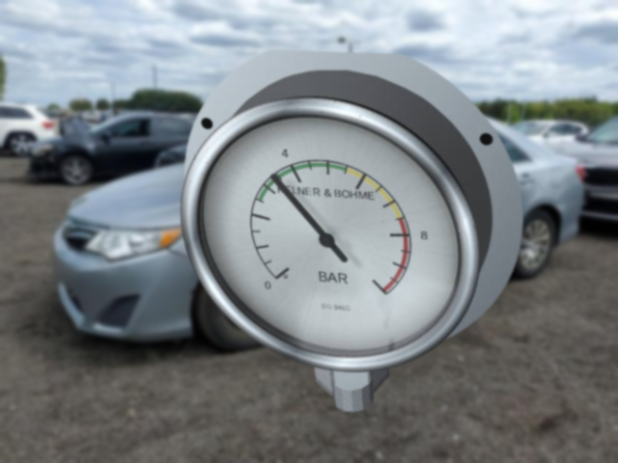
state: 3.5 bar
